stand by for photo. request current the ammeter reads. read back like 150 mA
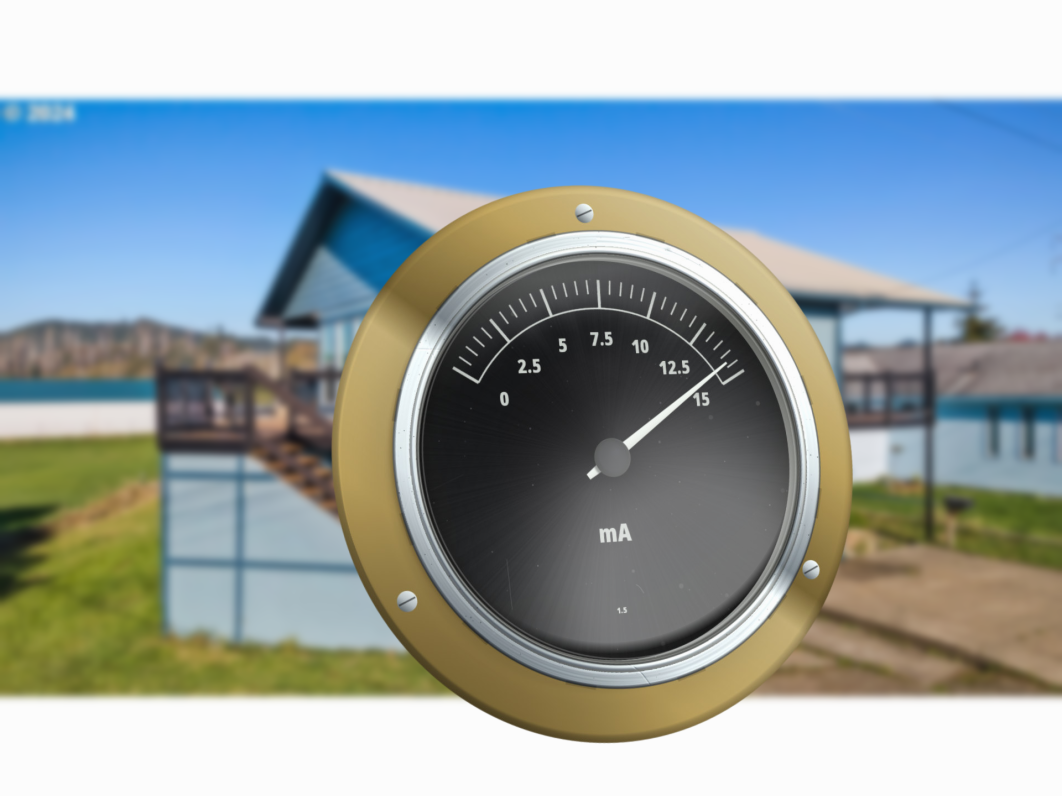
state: 14.25 mA
